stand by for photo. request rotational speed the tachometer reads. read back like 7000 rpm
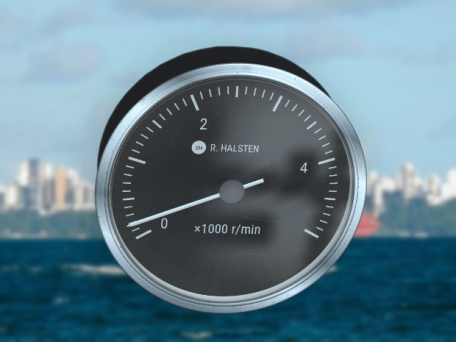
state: 200 rpm
